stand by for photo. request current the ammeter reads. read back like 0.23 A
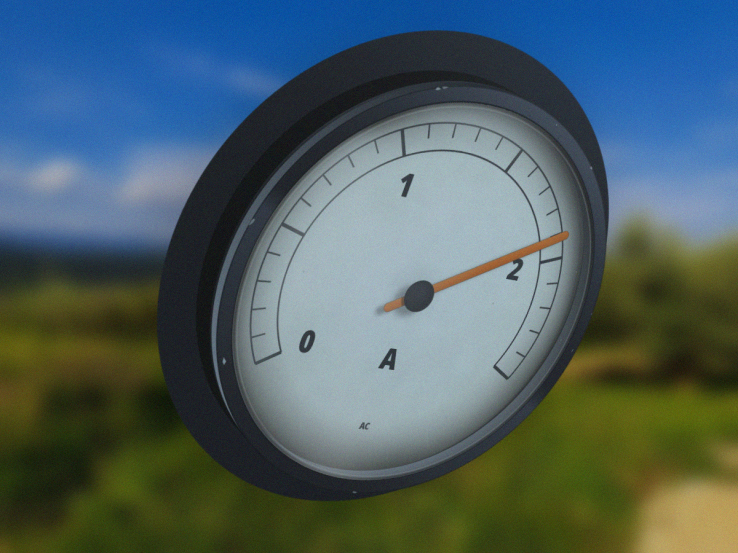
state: 1.9 A
